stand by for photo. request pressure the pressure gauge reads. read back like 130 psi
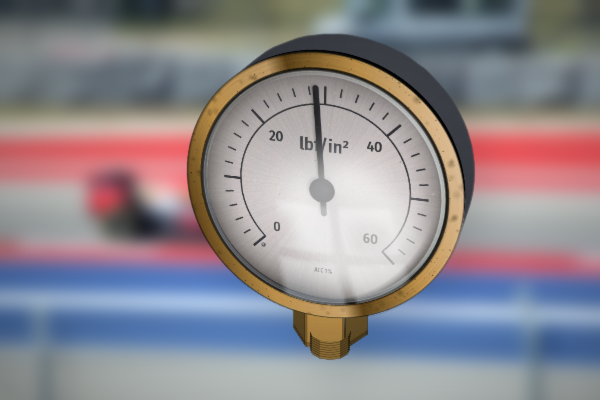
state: 29 psi
